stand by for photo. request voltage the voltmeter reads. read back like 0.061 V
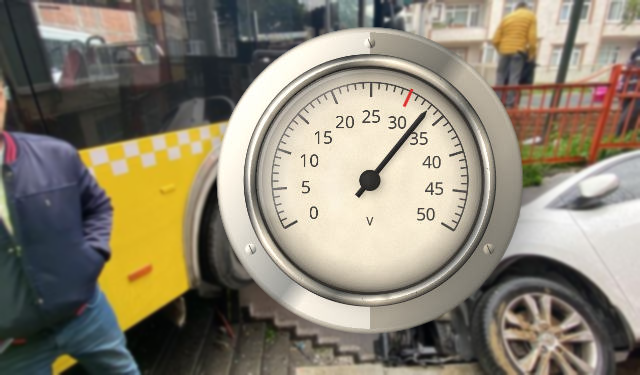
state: 33 V
